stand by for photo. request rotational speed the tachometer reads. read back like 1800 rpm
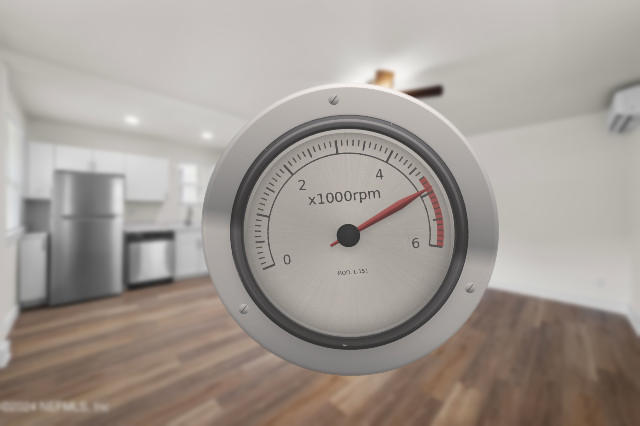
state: 4900 rpm
